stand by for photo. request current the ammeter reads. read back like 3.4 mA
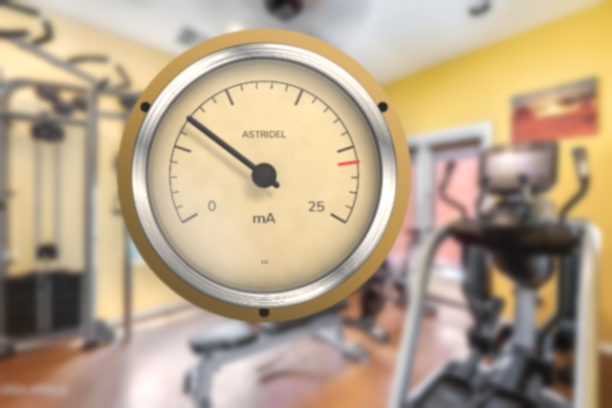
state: 7 mA
